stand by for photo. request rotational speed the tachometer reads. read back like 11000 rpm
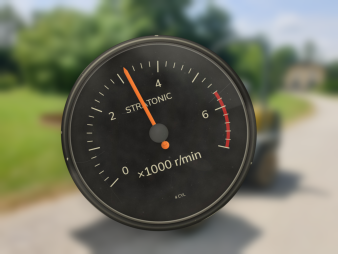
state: 3200 rpm
